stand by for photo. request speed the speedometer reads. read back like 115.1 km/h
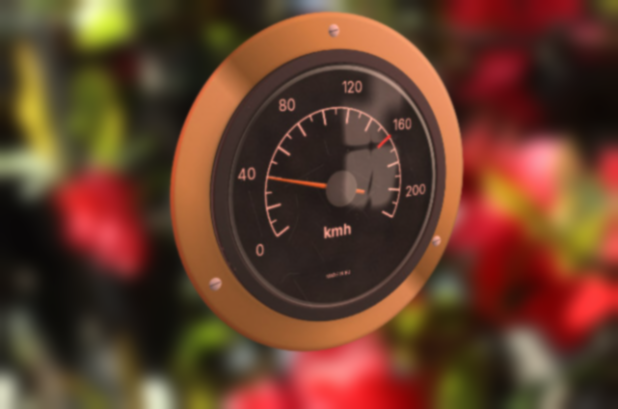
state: 40 km/h
